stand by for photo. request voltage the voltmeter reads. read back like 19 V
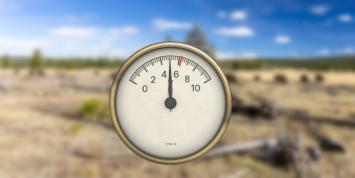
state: 5 V
